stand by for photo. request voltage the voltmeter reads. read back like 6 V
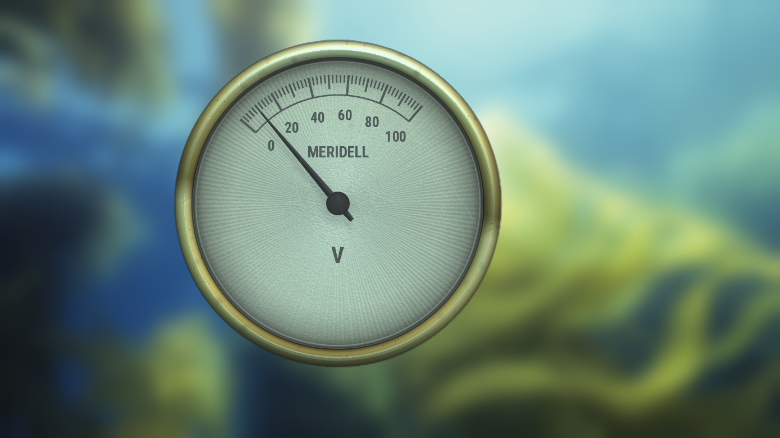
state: 10 V
